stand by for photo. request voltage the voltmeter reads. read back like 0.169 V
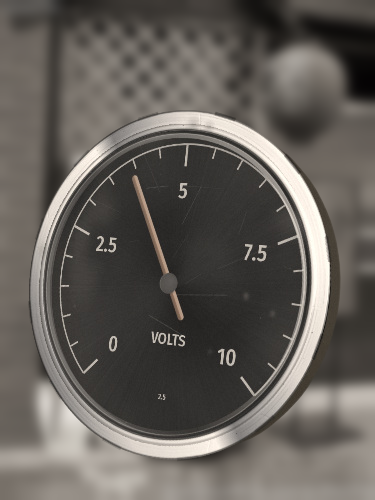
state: 4 V
